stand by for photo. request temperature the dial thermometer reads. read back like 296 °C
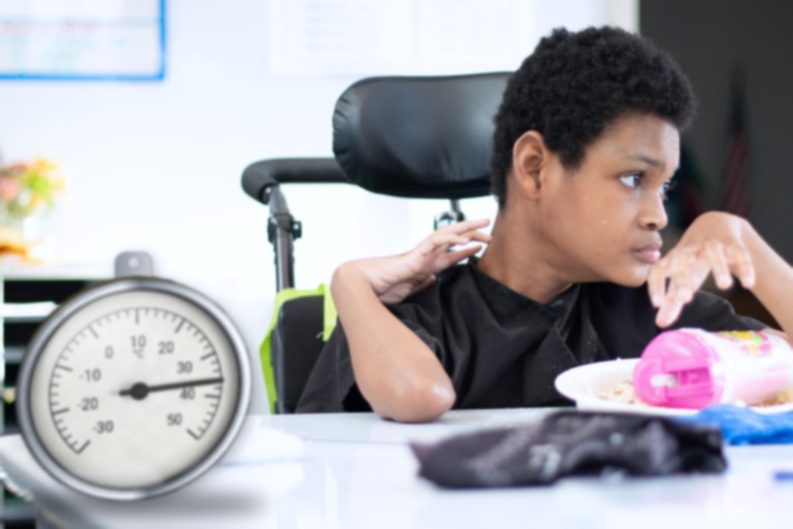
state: 36 °C
